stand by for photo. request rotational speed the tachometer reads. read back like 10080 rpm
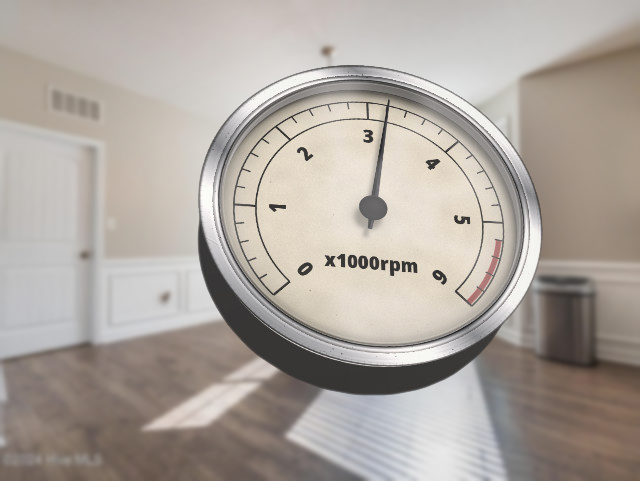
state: 3200 rpm
